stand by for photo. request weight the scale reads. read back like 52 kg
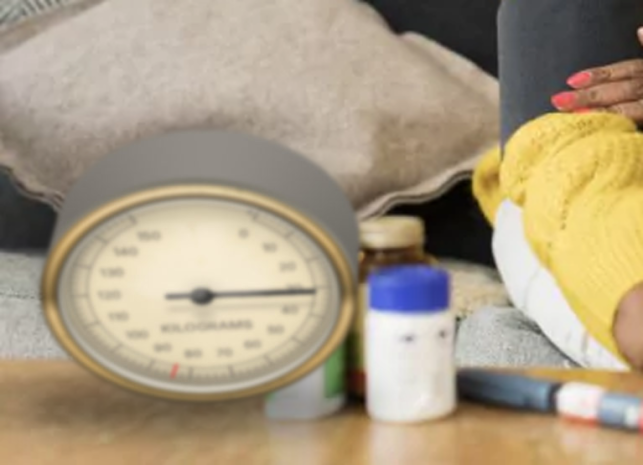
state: 30 kg
